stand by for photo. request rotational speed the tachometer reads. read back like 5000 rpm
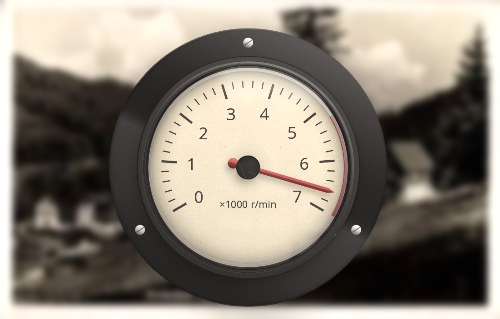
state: 6600 rpm
